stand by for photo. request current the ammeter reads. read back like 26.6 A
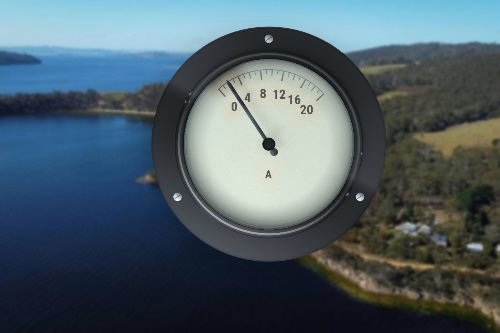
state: 2 A
